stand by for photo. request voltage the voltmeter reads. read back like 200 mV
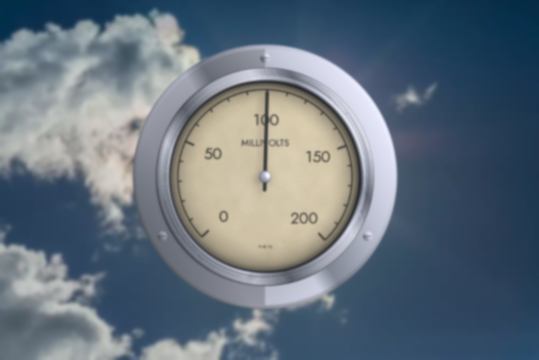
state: 100 mV
